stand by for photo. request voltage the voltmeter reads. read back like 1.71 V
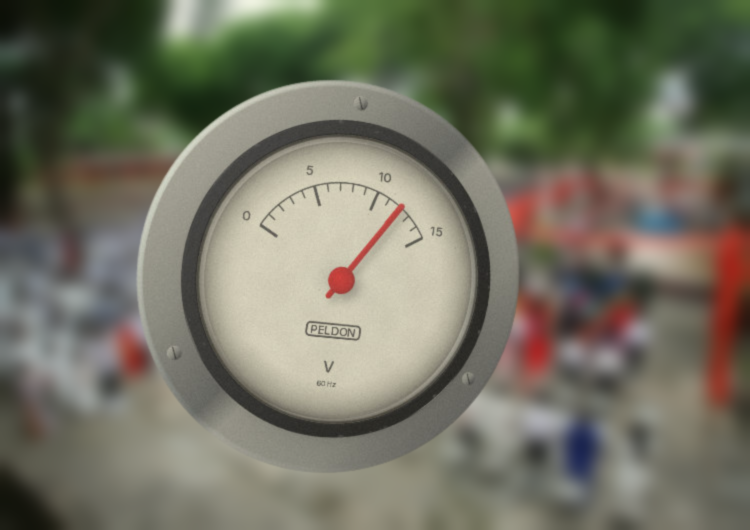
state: 12 V
